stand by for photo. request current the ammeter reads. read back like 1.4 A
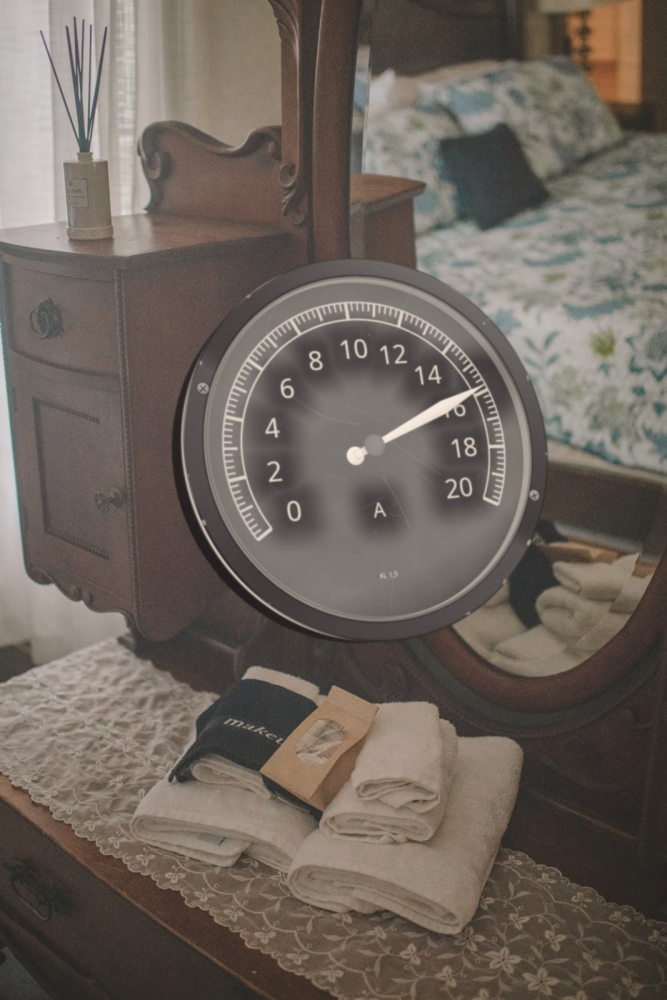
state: 15.8 A
